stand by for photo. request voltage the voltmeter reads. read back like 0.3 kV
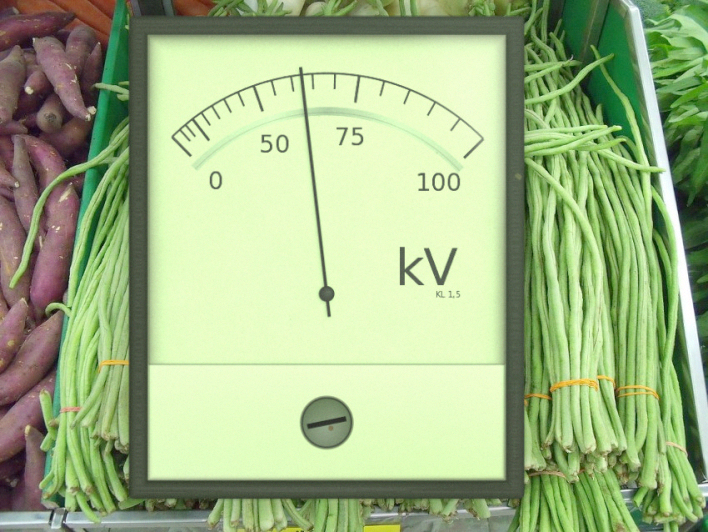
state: 62.5 kV
